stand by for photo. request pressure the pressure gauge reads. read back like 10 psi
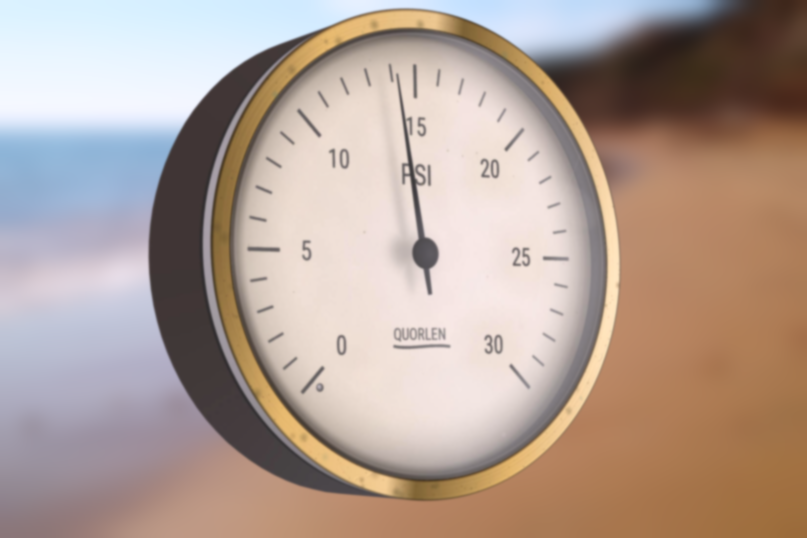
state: 14 psi
